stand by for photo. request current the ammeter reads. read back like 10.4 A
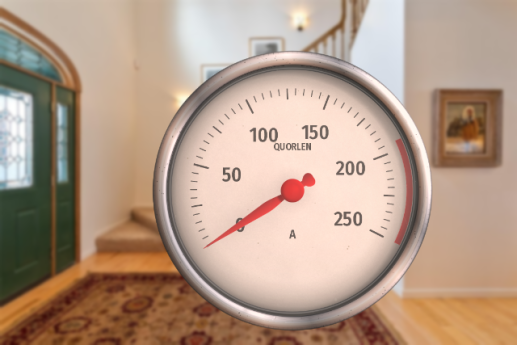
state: 0 A
